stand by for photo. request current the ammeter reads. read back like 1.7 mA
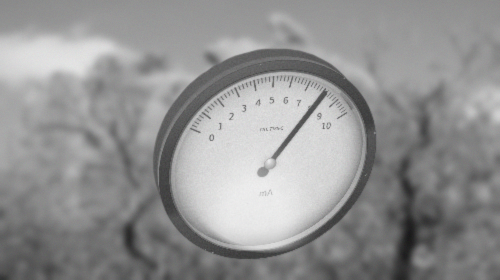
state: 8 mA
